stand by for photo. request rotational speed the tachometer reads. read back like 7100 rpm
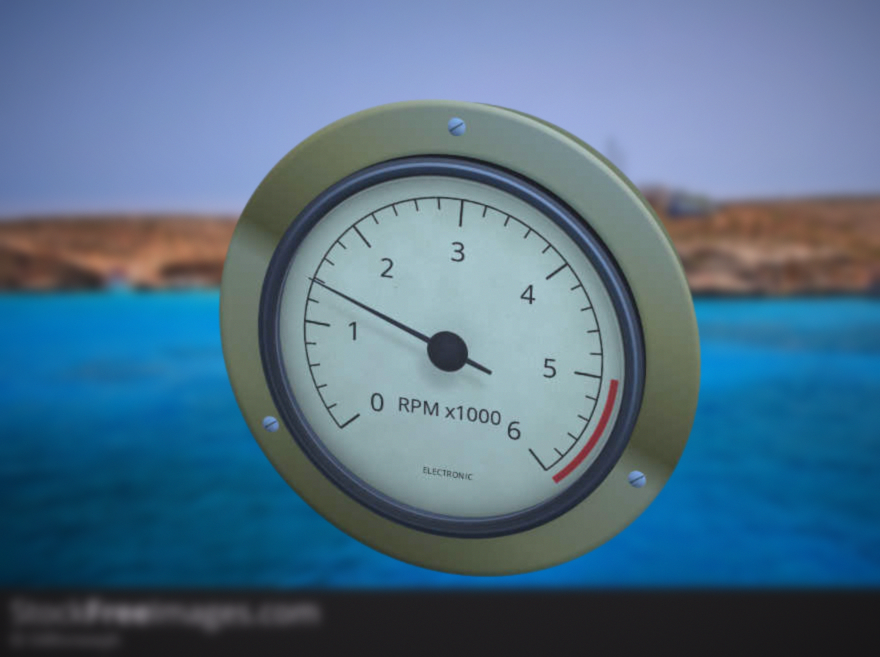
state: 1400 rpm
